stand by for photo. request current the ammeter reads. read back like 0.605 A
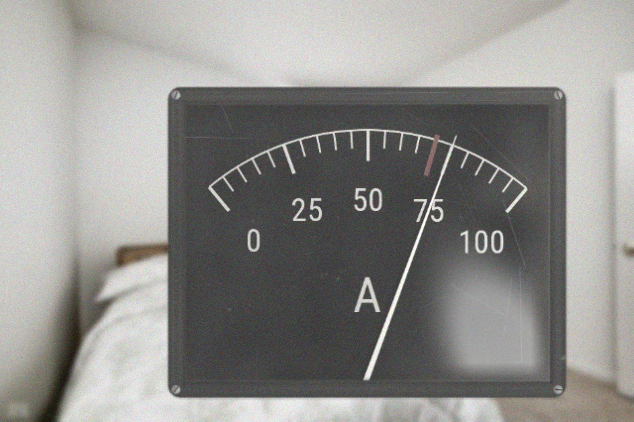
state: 75 A
